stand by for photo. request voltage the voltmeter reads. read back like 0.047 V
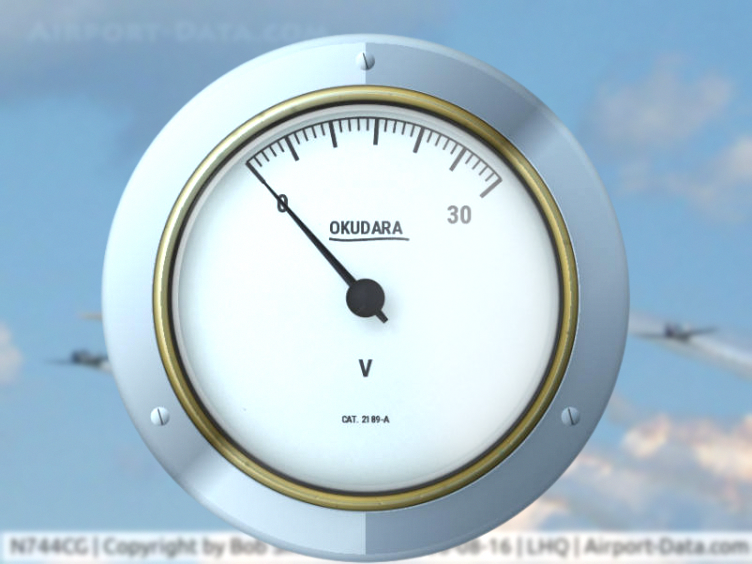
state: 0 V
